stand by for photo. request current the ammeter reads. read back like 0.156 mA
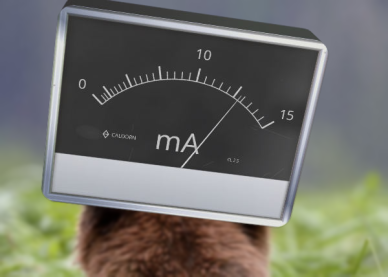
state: 12.75 mA
